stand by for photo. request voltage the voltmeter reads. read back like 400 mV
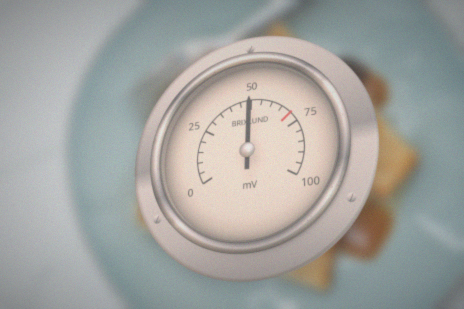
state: 50 mV
